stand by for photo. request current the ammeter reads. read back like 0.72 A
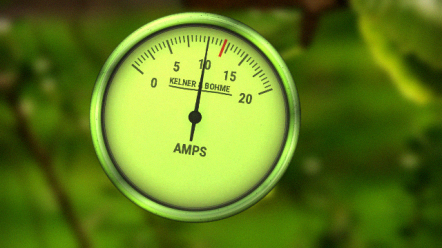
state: 10 A
